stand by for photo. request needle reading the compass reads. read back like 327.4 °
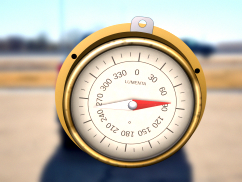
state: 80 °
